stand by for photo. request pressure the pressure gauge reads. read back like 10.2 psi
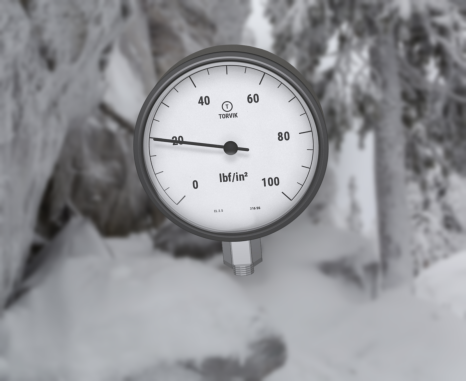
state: 20 psi
